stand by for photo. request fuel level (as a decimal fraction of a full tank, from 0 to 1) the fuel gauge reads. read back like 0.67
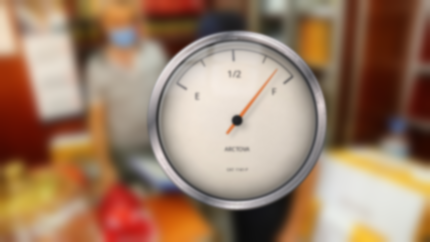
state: 0.875
